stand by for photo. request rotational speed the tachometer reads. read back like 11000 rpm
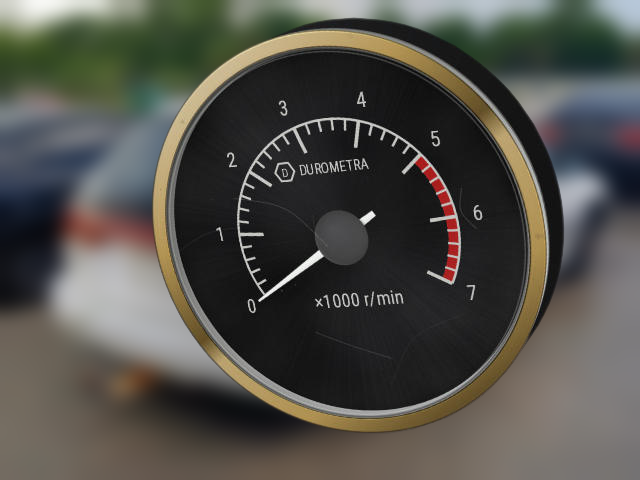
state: 0 rpm
